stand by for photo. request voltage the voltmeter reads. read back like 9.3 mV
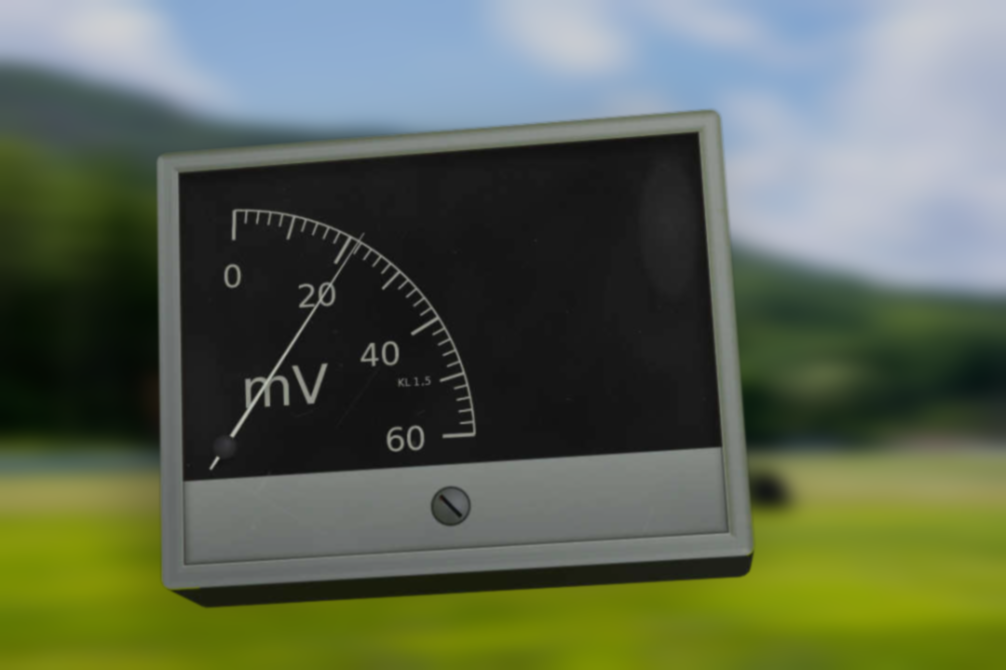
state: 22 mV
